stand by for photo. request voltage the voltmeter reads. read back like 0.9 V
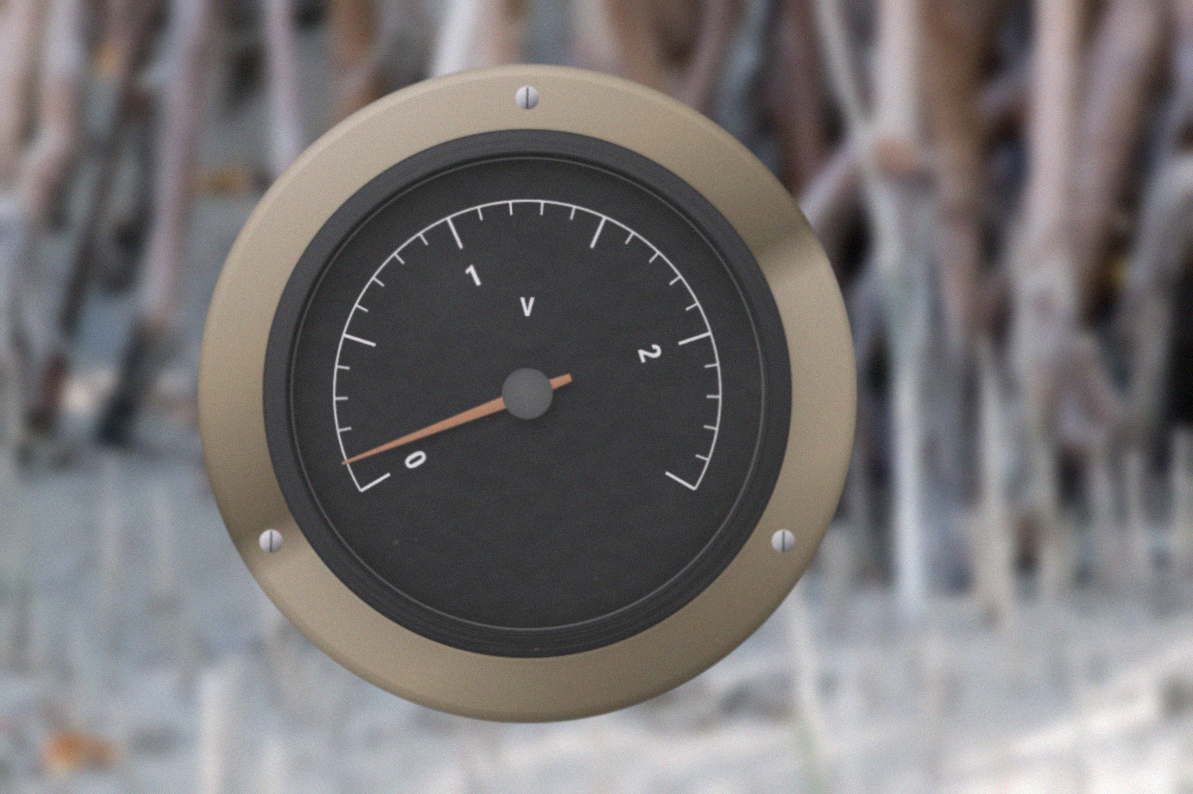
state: 0.1 V
